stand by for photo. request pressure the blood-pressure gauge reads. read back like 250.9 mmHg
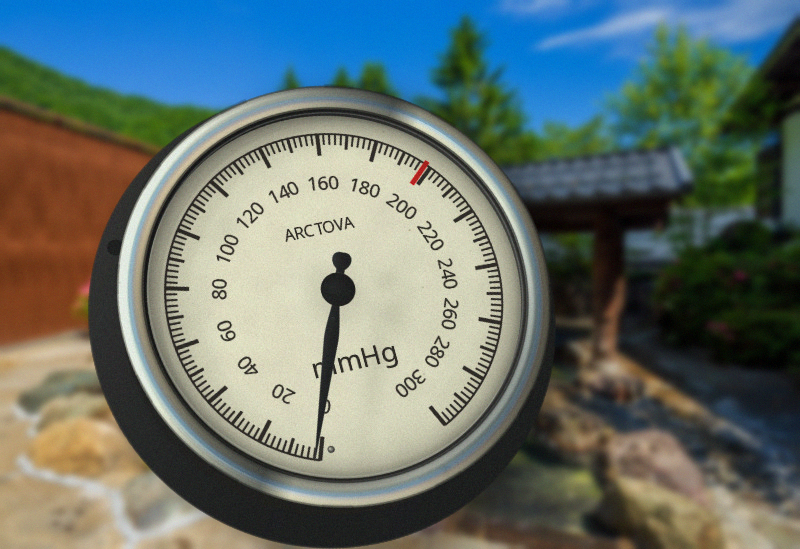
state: 2 mmHg
